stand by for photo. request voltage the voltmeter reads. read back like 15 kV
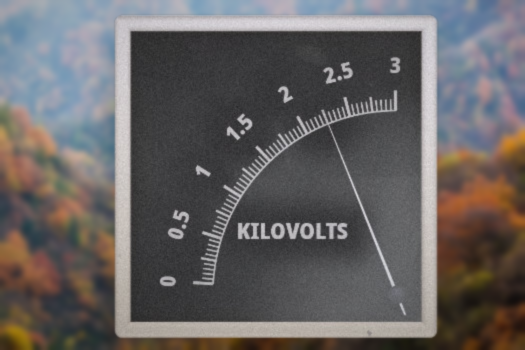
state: 2.25 kV
